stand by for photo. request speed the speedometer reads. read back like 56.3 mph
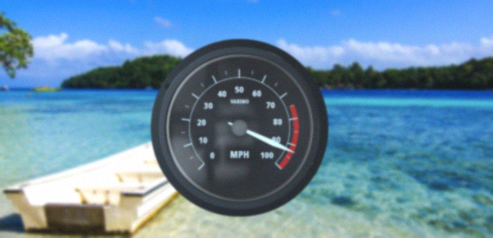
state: 92.5 mph
